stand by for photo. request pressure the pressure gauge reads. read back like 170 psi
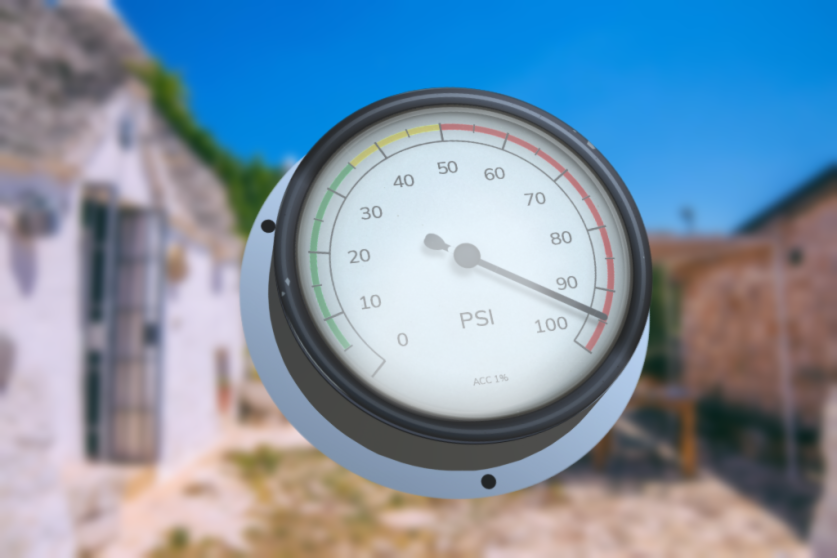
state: 95 psi
